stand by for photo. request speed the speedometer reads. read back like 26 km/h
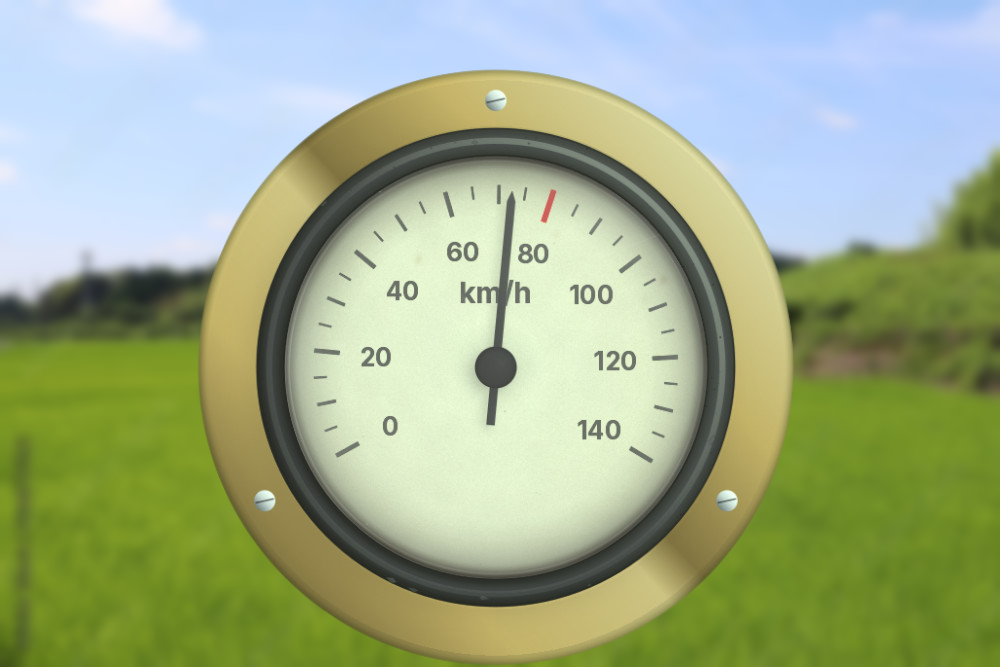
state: 72.5 km/h
